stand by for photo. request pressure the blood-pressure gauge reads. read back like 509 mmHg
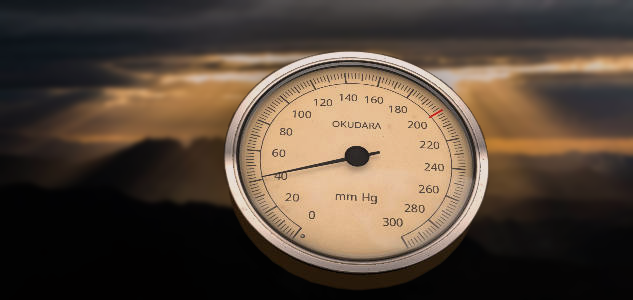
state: 40 mmHg
